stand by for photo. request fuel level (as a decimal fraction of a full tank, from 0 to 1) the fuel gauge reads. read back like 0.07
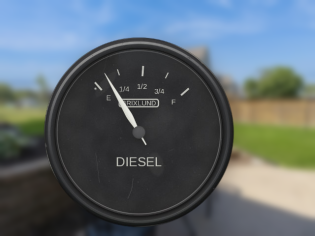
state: 0.125
